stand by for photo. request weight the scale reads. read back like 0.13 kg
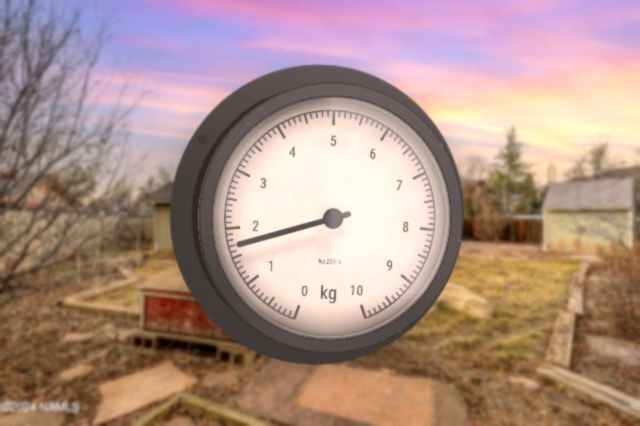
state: 1.7 kg
